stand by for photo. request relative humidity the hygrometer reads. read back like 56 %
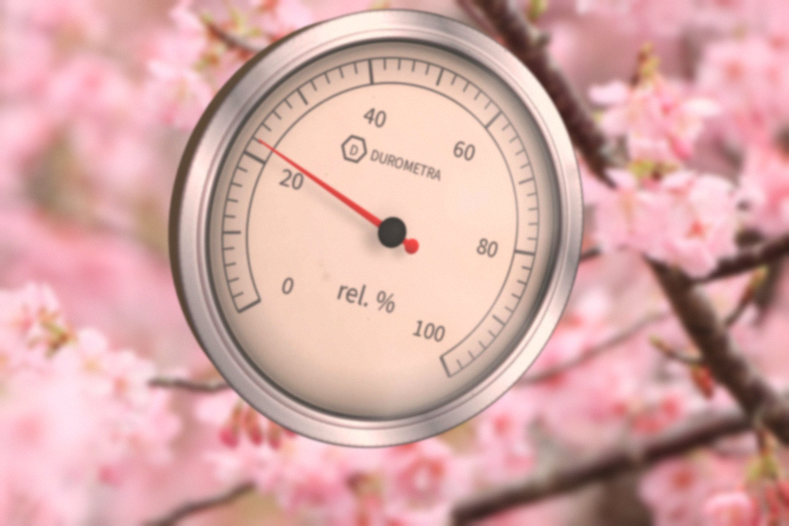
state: 22 %
